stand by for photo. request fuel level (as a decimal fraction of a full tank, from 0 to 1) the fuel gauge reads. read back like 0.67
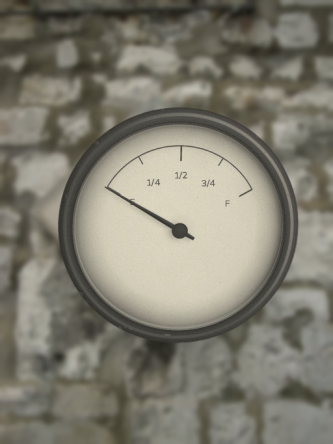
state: 0
